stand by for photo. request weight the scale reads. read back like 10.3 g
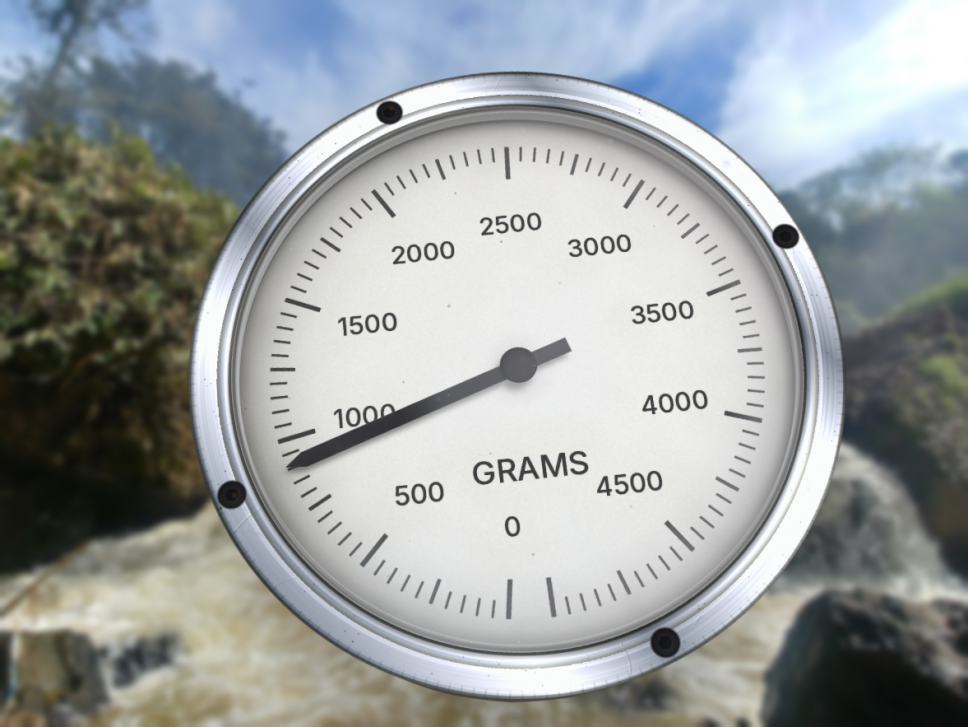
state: 900 g
